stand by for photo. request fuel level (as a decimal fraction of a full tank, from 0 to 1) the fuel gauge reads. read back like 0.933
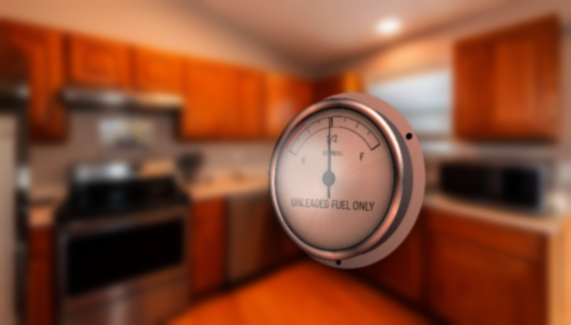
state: 0.5
